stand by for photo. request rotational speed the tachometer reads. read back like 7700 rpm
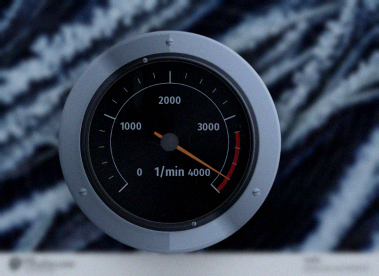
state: 3800 rpm
